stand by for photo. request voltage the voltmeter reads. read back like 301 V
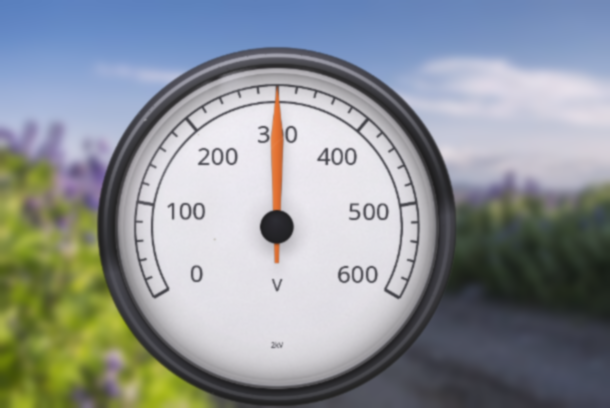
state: 300 V
